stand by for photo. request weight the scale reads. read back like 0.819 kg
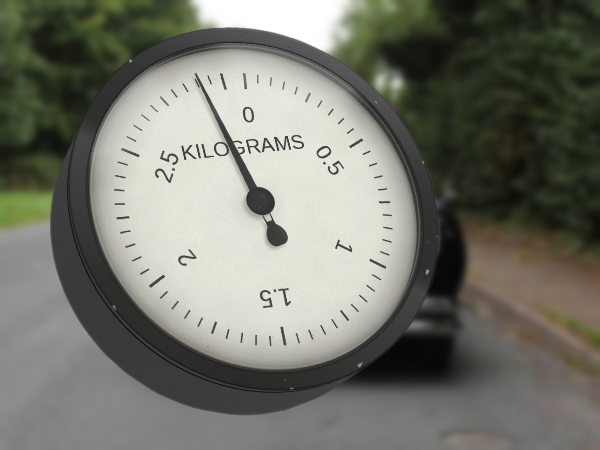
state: 2.9 kg
